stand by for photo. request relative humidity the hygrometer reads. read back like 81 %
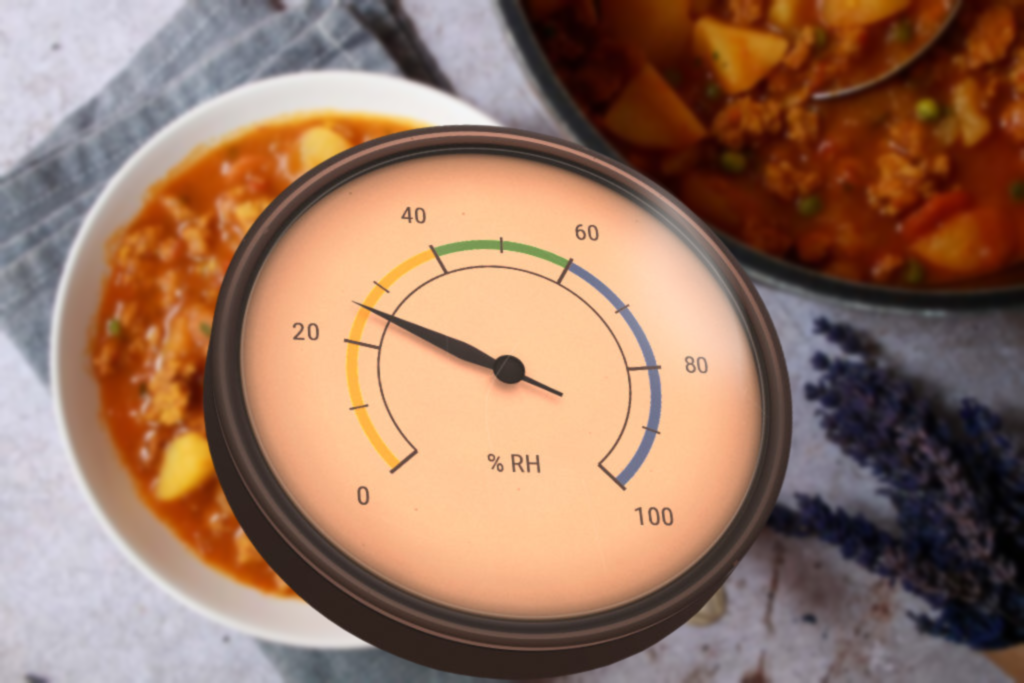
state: 25 %
